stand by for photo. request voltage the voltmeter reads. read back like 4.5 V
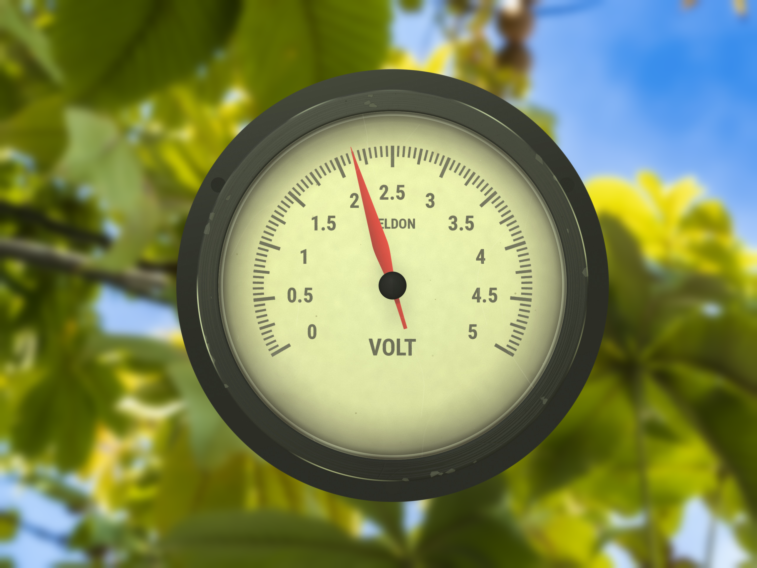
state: 2.15 V
